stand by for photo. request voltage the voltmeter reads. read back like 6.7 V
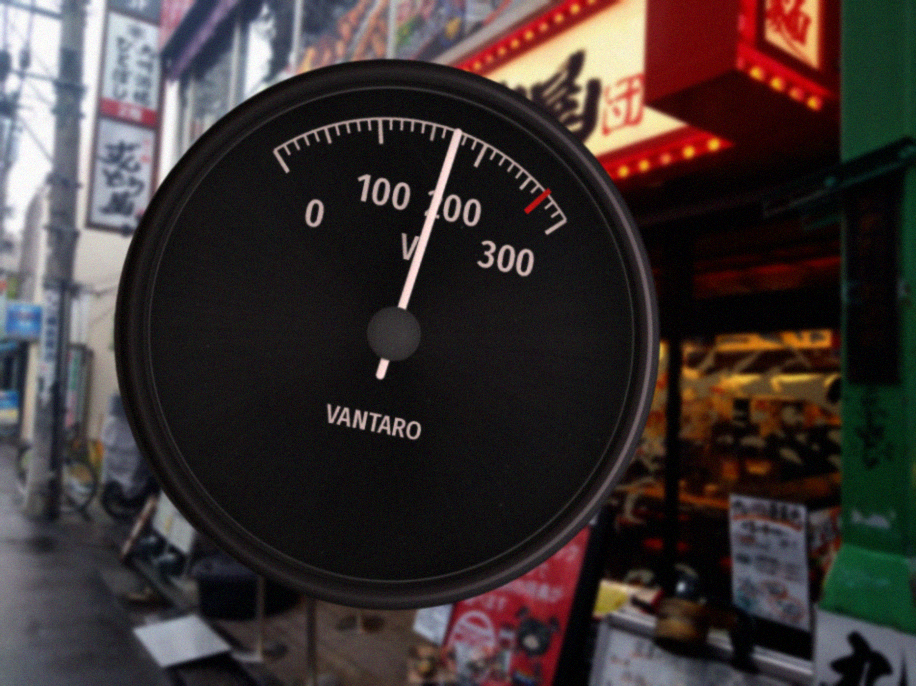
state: 170 V
